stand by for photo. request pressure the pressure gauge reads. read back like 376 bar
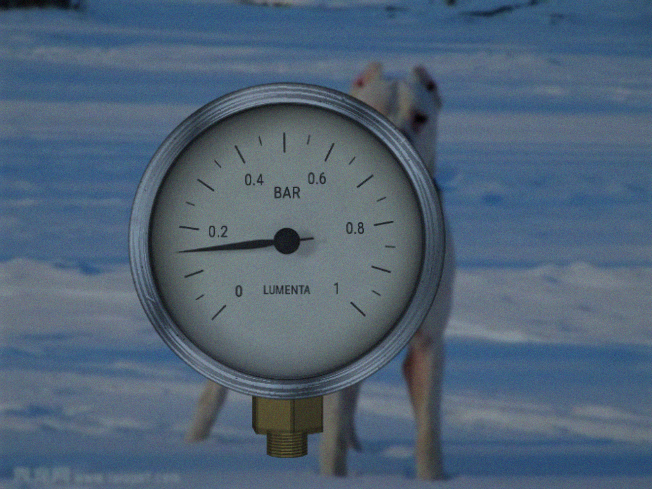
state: 0.15 bar
